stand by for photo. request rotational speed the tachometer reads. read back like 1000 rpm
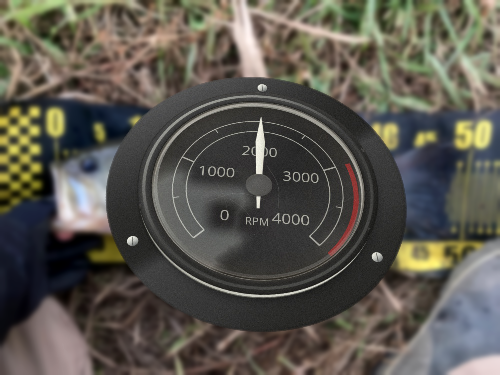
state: 2000 rpm
